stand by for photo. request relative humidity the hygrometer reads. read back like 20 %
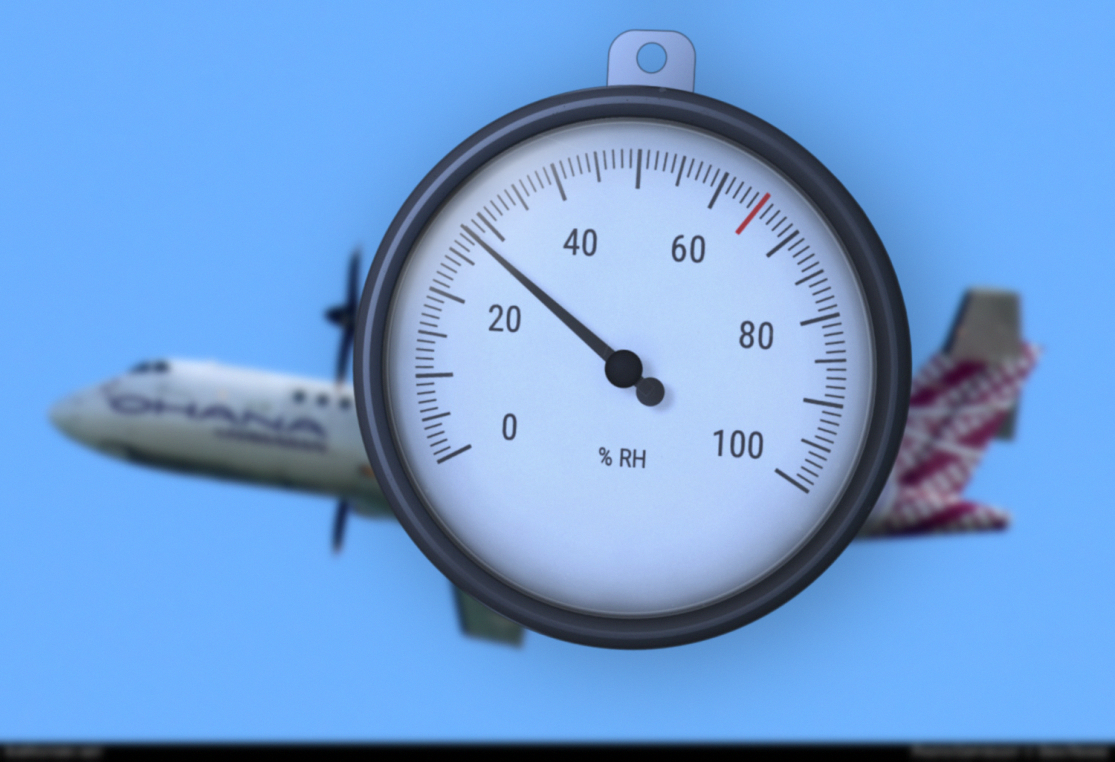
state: 28 %
